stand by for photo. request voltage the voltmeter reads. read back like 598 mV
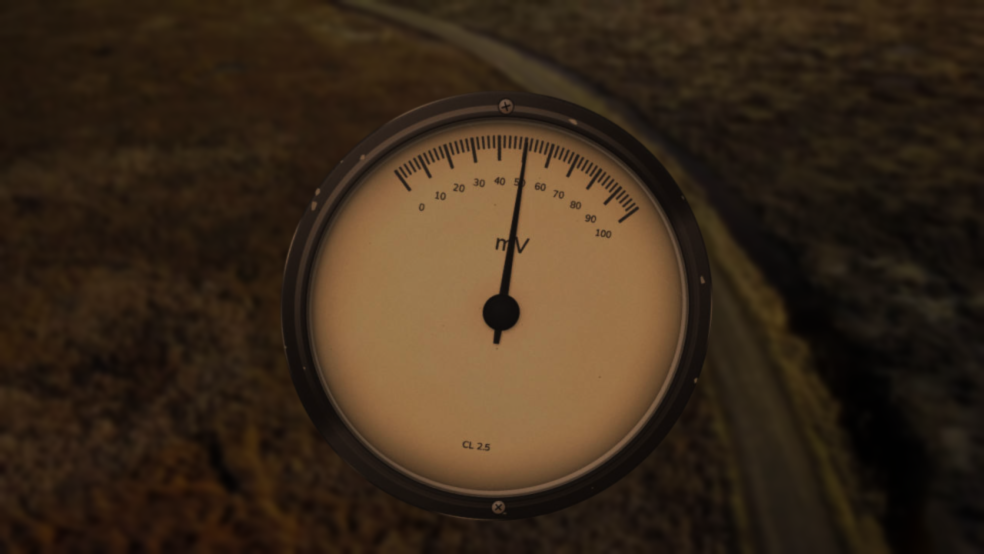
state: 50 mV
